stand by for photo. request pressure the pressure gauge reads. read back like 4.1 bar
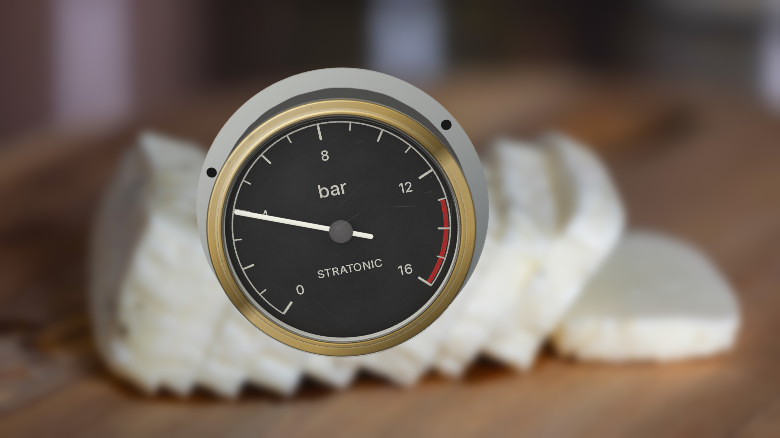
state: 4 bar
